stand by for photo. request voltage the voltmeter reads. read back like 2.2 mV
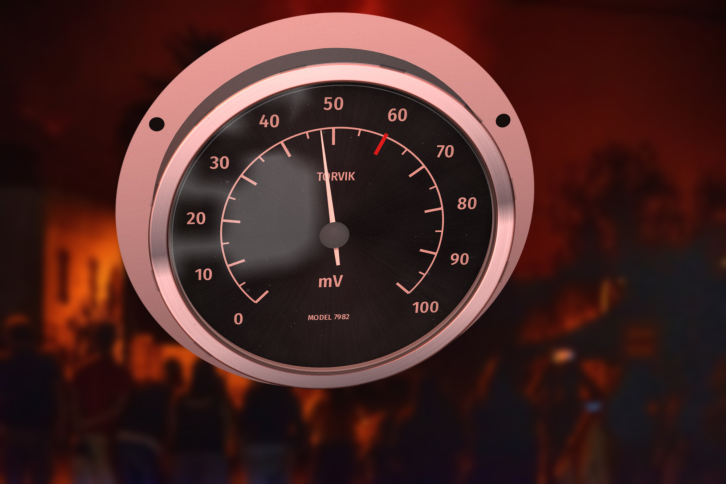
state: 47.5 mV
